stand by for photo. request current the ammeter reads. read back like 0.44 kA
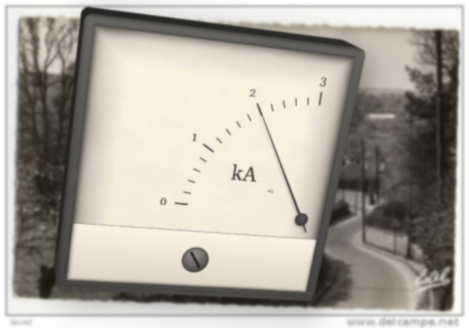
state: 2 kA
